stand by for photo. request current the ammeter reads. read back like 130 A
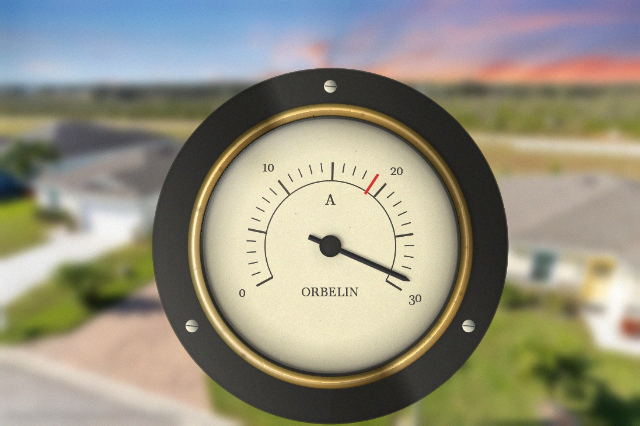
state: 29 A
